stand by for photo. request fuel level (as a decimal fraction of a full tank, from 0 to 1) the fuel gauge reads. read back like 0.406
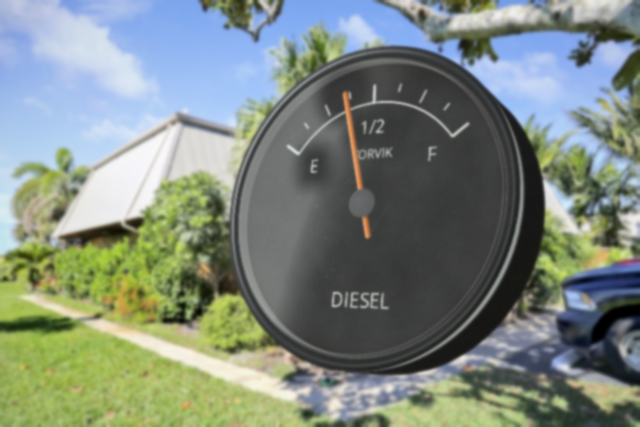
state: 0.375
